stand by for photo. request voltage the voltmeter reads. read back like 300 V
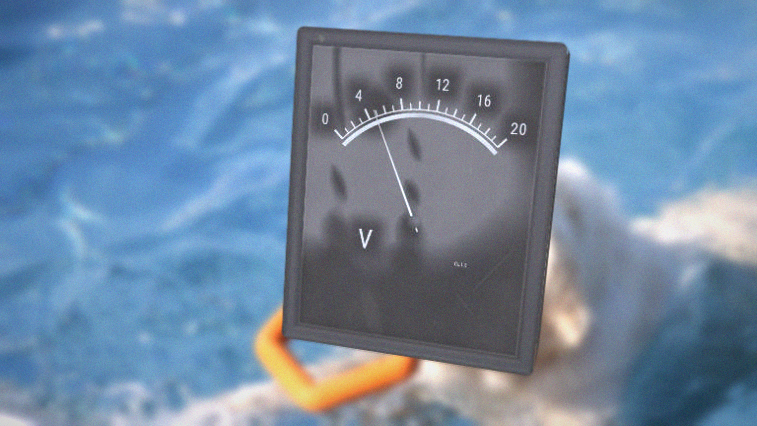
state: 5 V
